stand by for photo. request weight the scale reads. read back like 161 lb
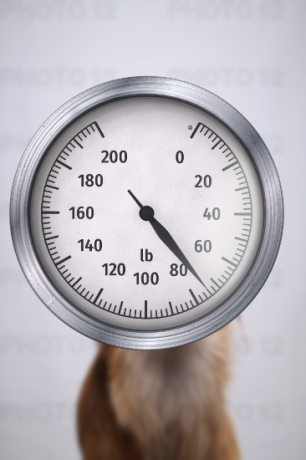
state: 74 lb
